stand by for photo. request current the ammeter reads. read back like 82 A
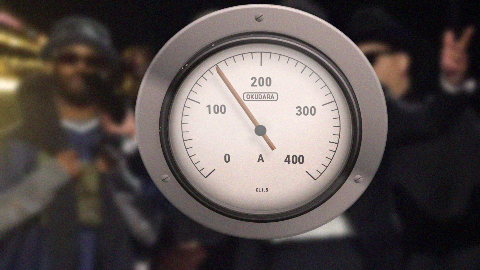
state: 150 A
